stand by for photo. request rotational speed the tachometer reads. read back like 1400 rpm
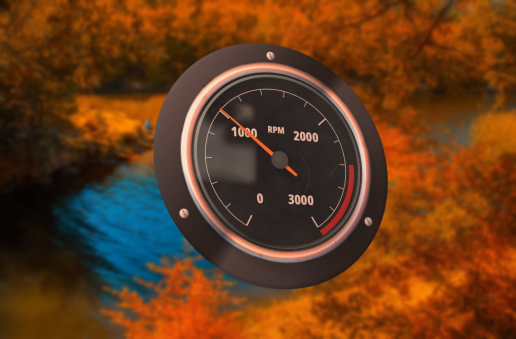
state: 1000 rpm
